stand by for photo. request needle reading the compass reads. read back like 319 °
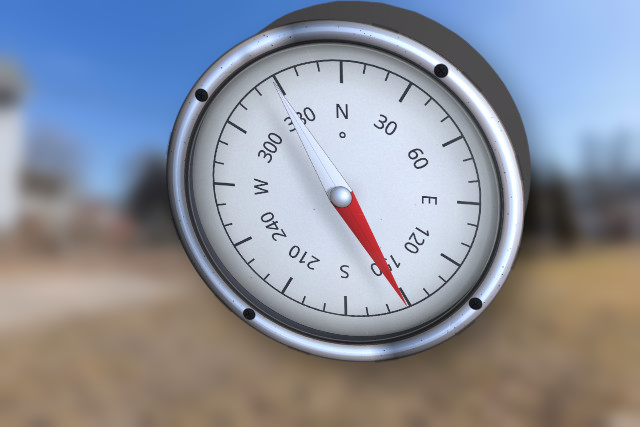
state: 150 °
